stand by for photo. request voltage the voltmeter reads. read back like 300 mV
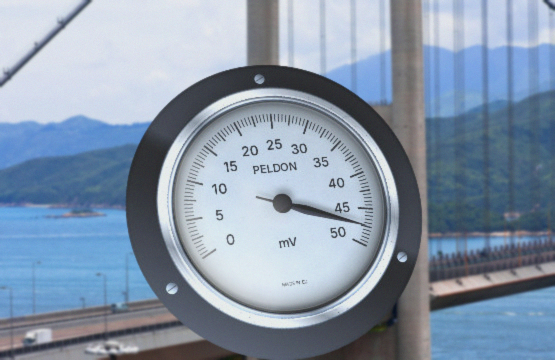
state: 47.5 mV
